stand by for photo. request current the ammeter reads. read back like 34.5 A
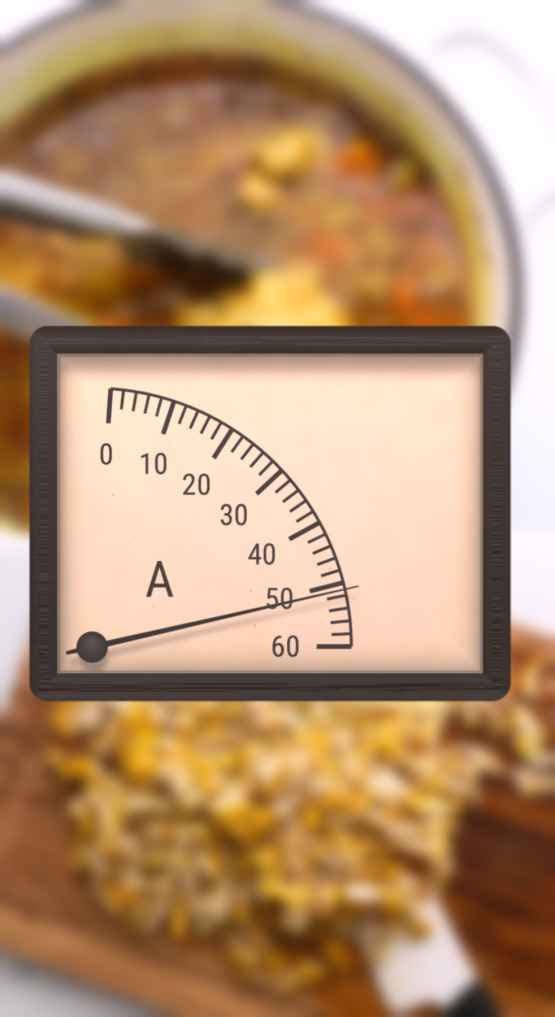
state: 51 A
